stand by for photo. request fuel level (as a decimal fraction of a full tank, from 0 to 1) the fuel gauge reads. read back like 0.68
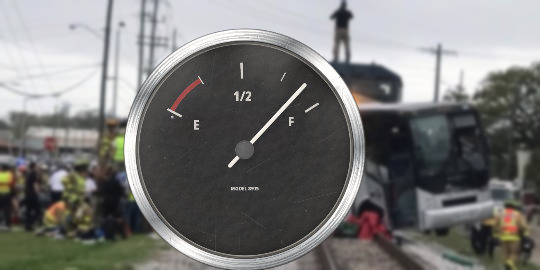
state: 0.875
